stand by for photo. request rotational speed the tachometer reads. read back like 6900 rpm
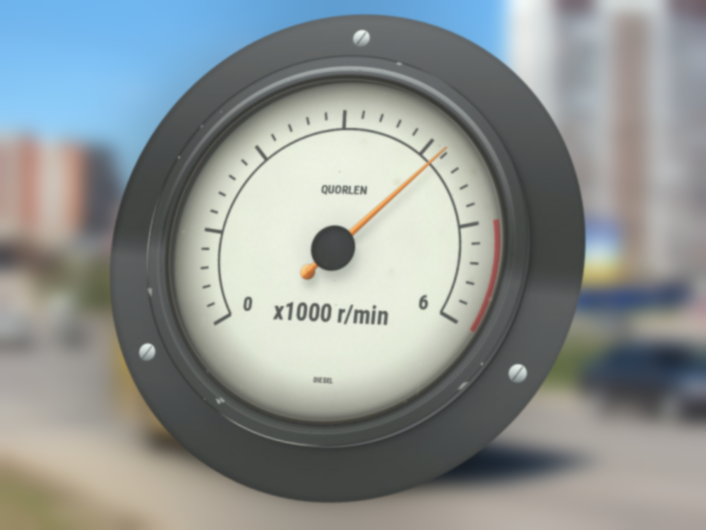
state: 4200 rpm
